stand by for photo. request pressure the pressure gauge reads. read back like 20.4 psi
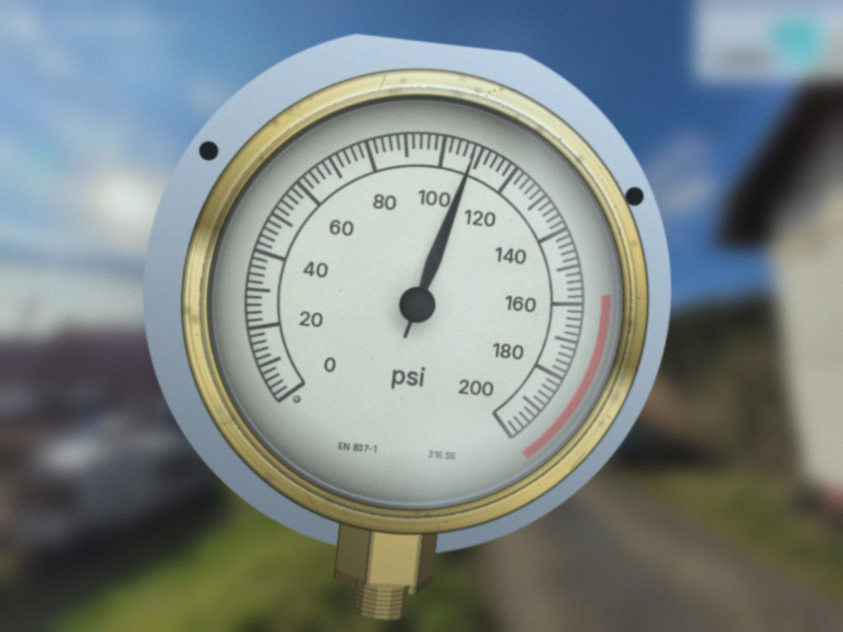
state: 108 psi
